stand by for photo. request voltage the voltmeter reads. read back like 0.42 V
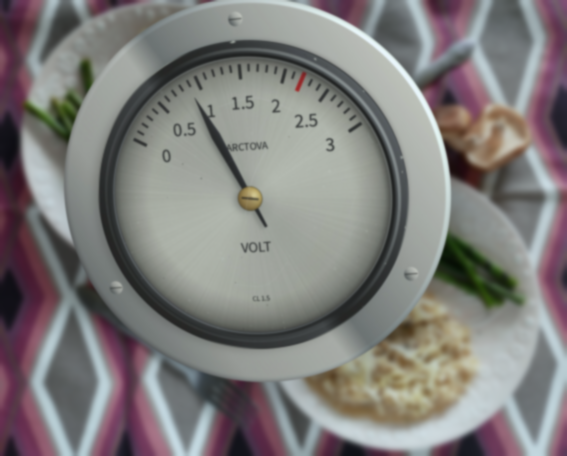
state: 0.9 V
